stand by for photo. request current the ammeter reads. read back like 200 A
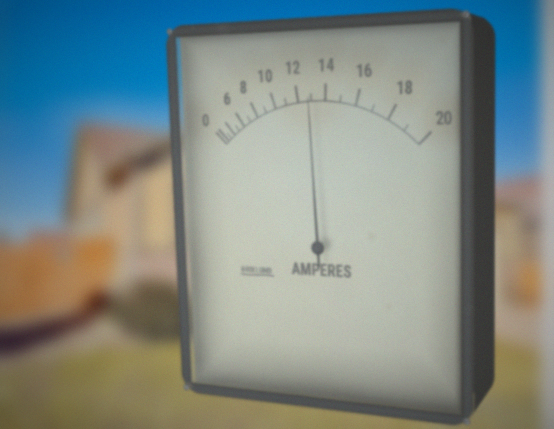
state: 13 A
